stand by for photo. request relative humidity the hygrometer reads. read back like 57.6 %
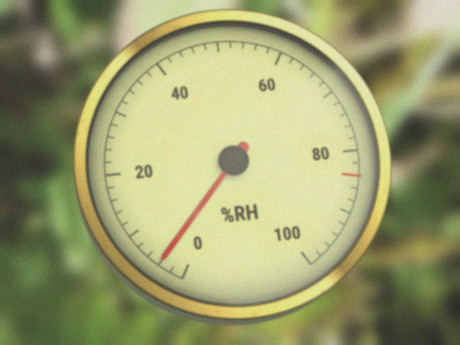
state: 4 %
